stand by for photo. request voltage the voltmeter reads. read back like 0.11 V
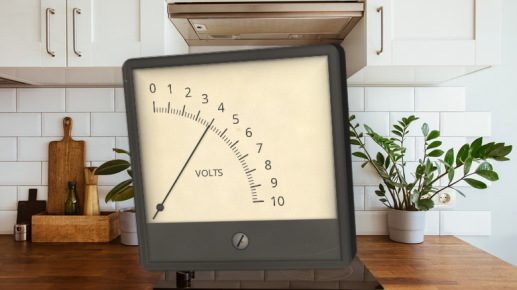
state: 4 V
